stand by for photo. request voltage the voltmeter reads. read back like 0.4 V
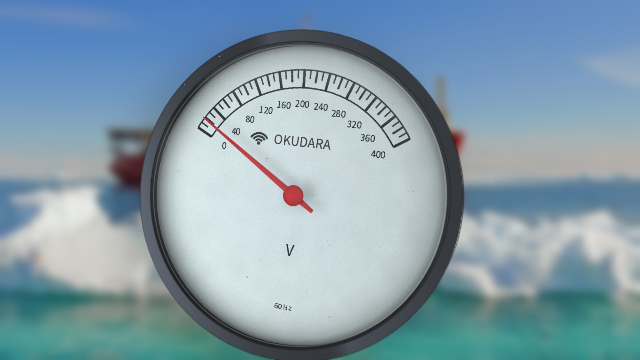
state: 20 V
